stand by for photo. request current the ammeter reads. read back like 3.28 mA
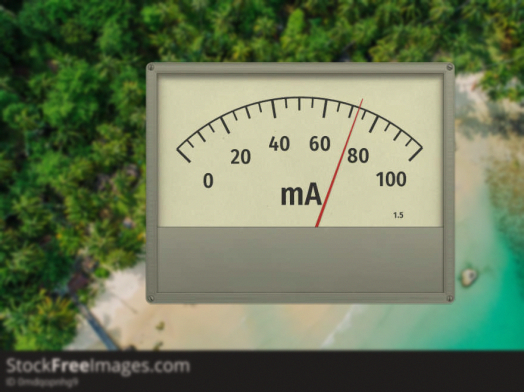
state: 72.5 mA
